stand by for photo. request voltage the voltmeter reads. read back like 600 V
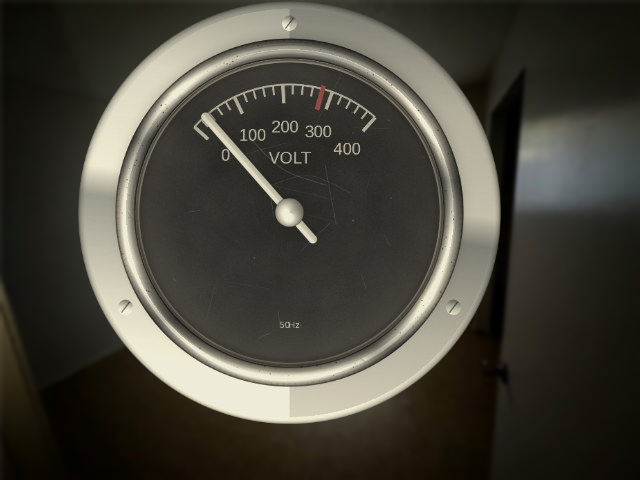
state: 30 V
